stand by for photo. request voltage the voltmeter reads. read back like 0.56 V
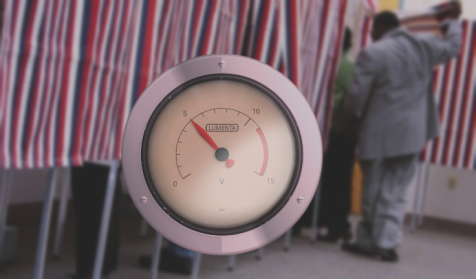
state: 5 V
